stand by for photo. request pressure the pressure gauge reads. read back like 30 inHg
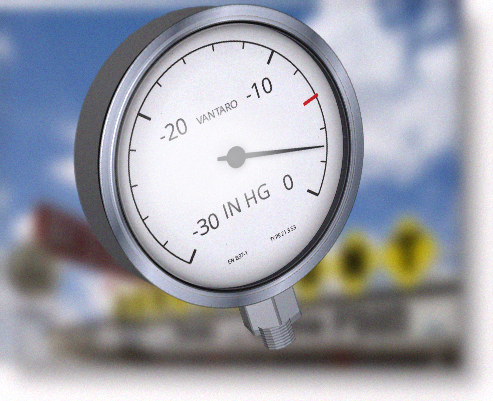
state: -3 inHg
